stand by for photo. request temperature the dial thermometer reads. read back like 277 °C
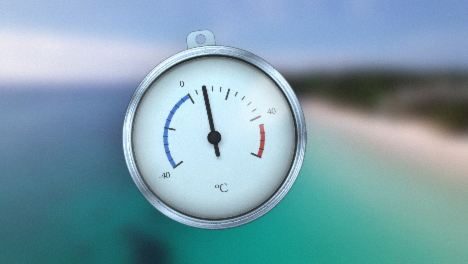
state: 8 °C
